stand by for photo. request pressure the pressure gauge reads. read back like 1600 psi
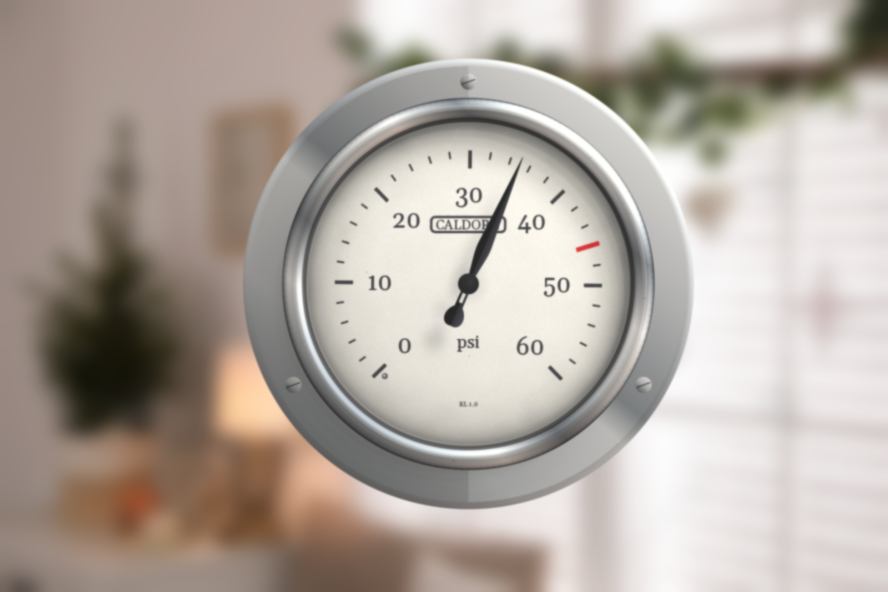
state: 35 psi
